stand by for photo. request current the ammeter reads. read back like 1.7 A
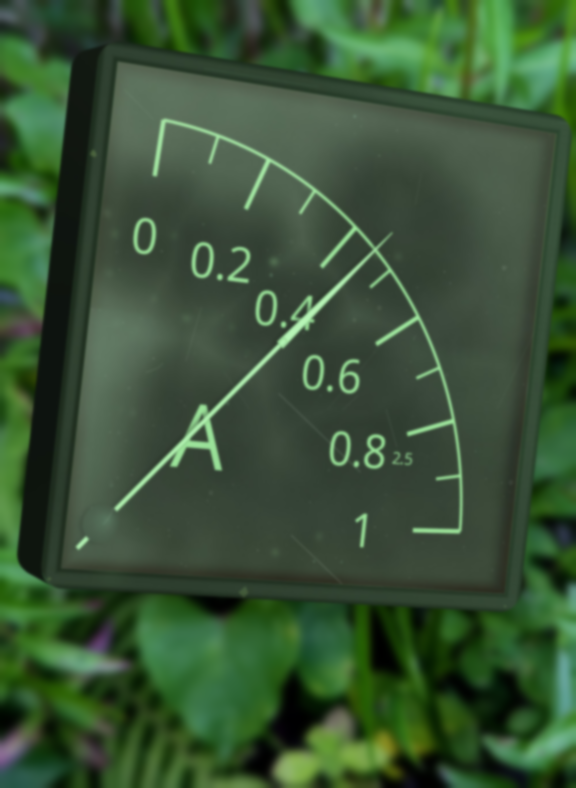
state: 0.45 A
